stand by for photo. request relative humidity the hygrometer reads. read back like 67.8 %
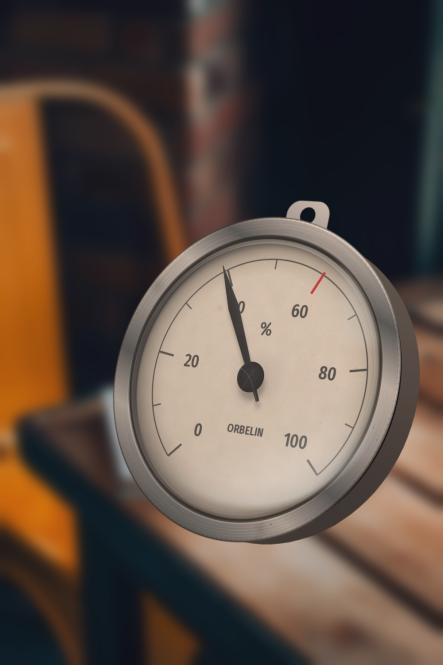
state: 40 %
